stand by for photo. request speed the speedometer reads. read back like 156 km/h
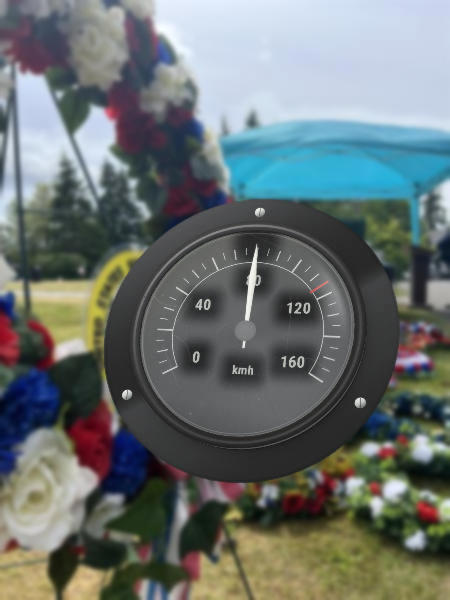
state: 80 km/h
